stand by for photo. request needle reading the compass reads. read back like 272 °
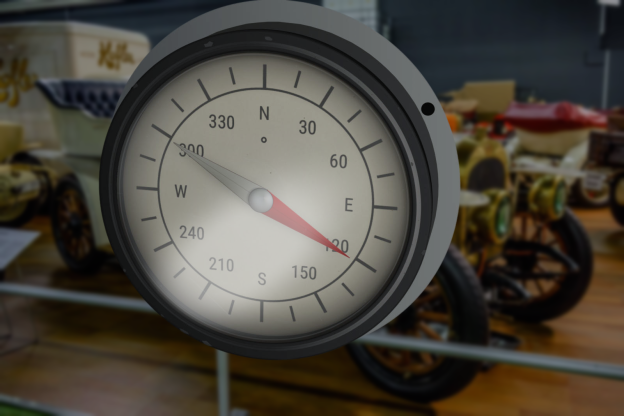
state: 120 °
